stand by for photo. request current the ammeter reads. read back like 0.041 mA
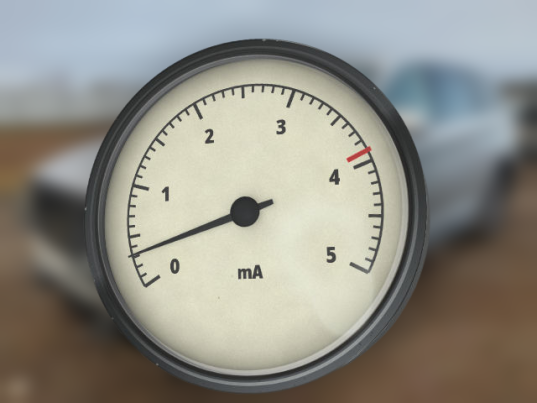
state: 0.3 mA
